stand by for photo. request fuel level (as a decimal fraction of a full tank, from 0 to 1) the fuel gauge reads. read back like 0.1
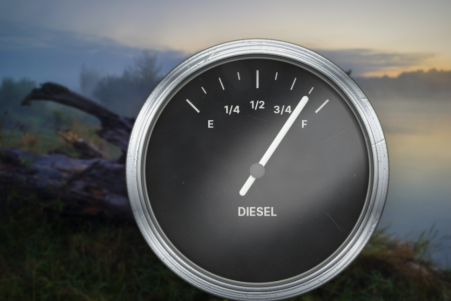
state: 0.875
